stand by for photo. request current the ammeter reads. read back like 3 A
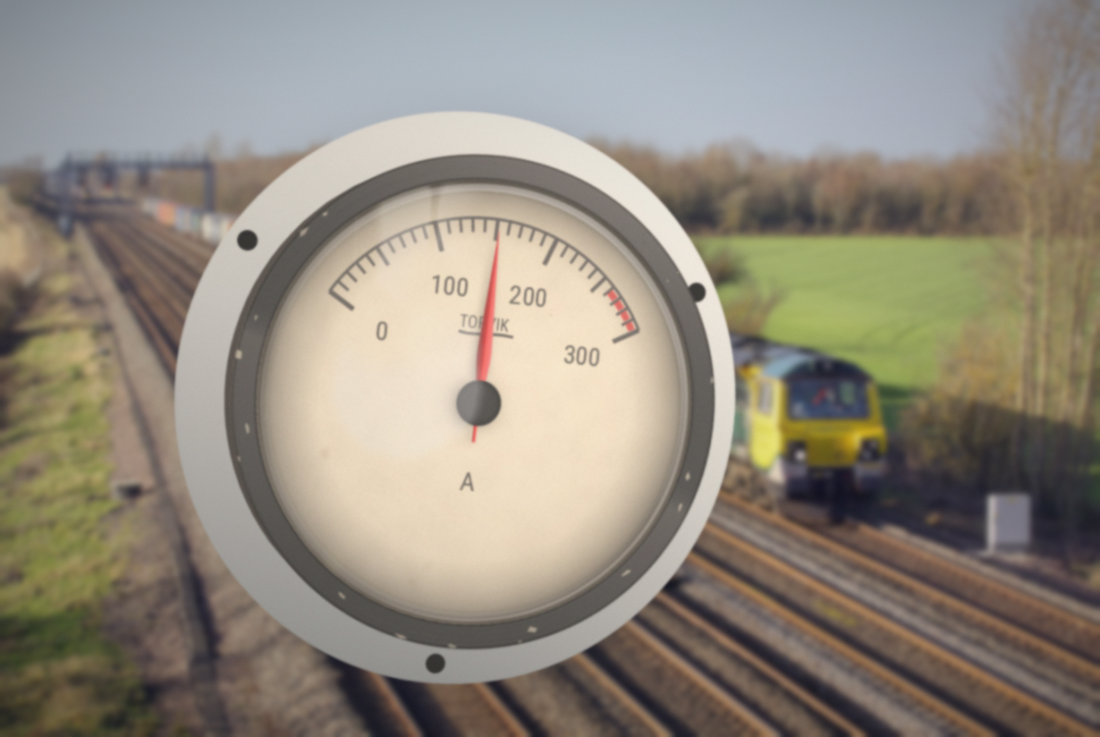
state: 150 A
